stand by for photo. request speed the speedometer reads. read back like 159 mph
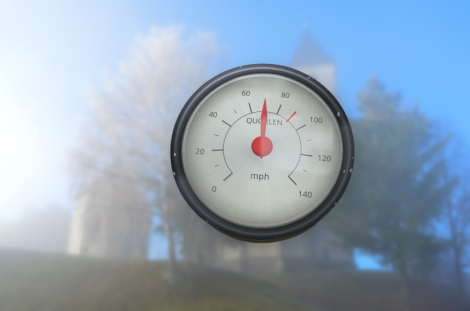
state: 70 mph
